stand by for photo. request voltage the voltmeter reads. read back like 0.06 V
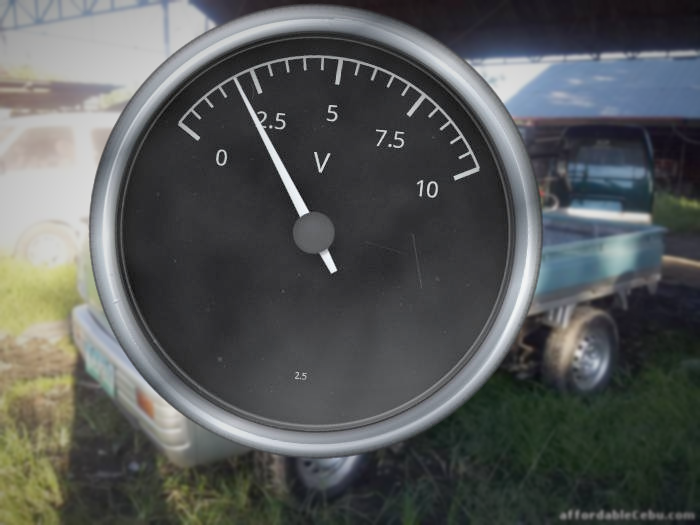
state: 2 V
